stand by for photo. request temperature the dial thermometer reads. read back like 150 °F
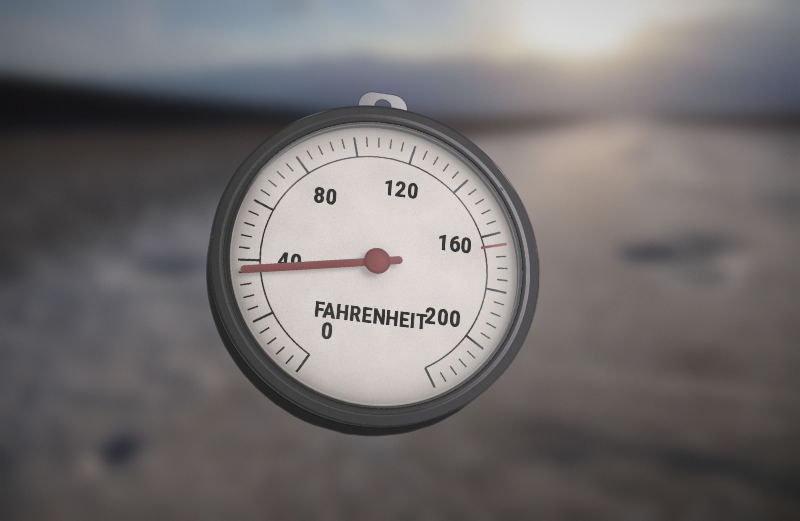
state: 36 °F
